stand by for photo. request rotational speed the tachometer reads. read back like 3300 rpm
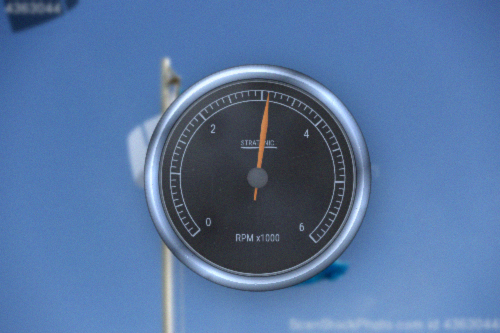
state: 3100 rpm
